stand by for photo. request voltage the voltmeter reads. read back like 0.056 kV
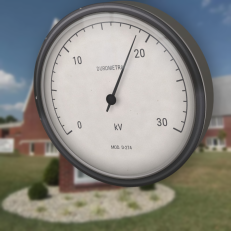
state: 19 kV
